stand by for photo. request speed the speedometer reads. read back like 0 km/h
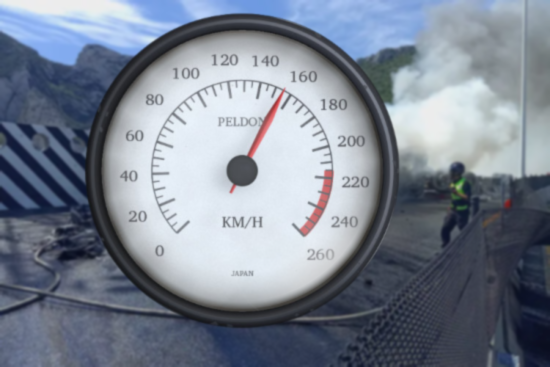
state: 155 km/h
